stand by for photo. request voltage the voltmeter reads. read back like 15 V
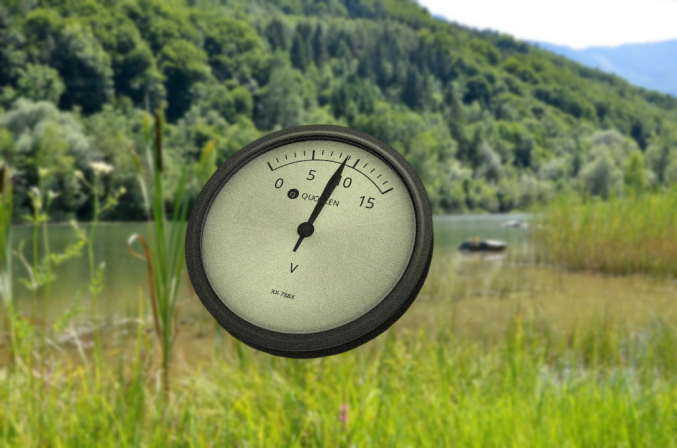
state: 9 V
